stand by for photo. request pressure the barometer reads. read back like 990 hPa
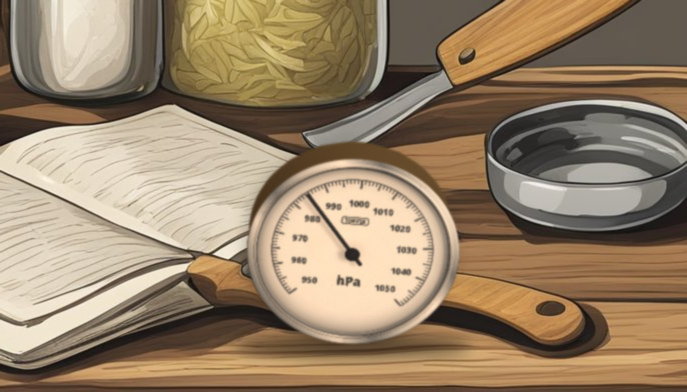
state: 985 hPa
